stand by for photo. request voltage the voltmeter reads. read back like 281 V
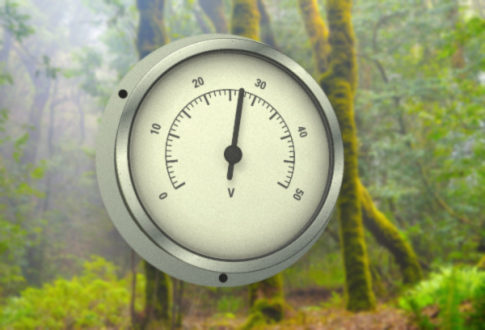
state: 27 V
